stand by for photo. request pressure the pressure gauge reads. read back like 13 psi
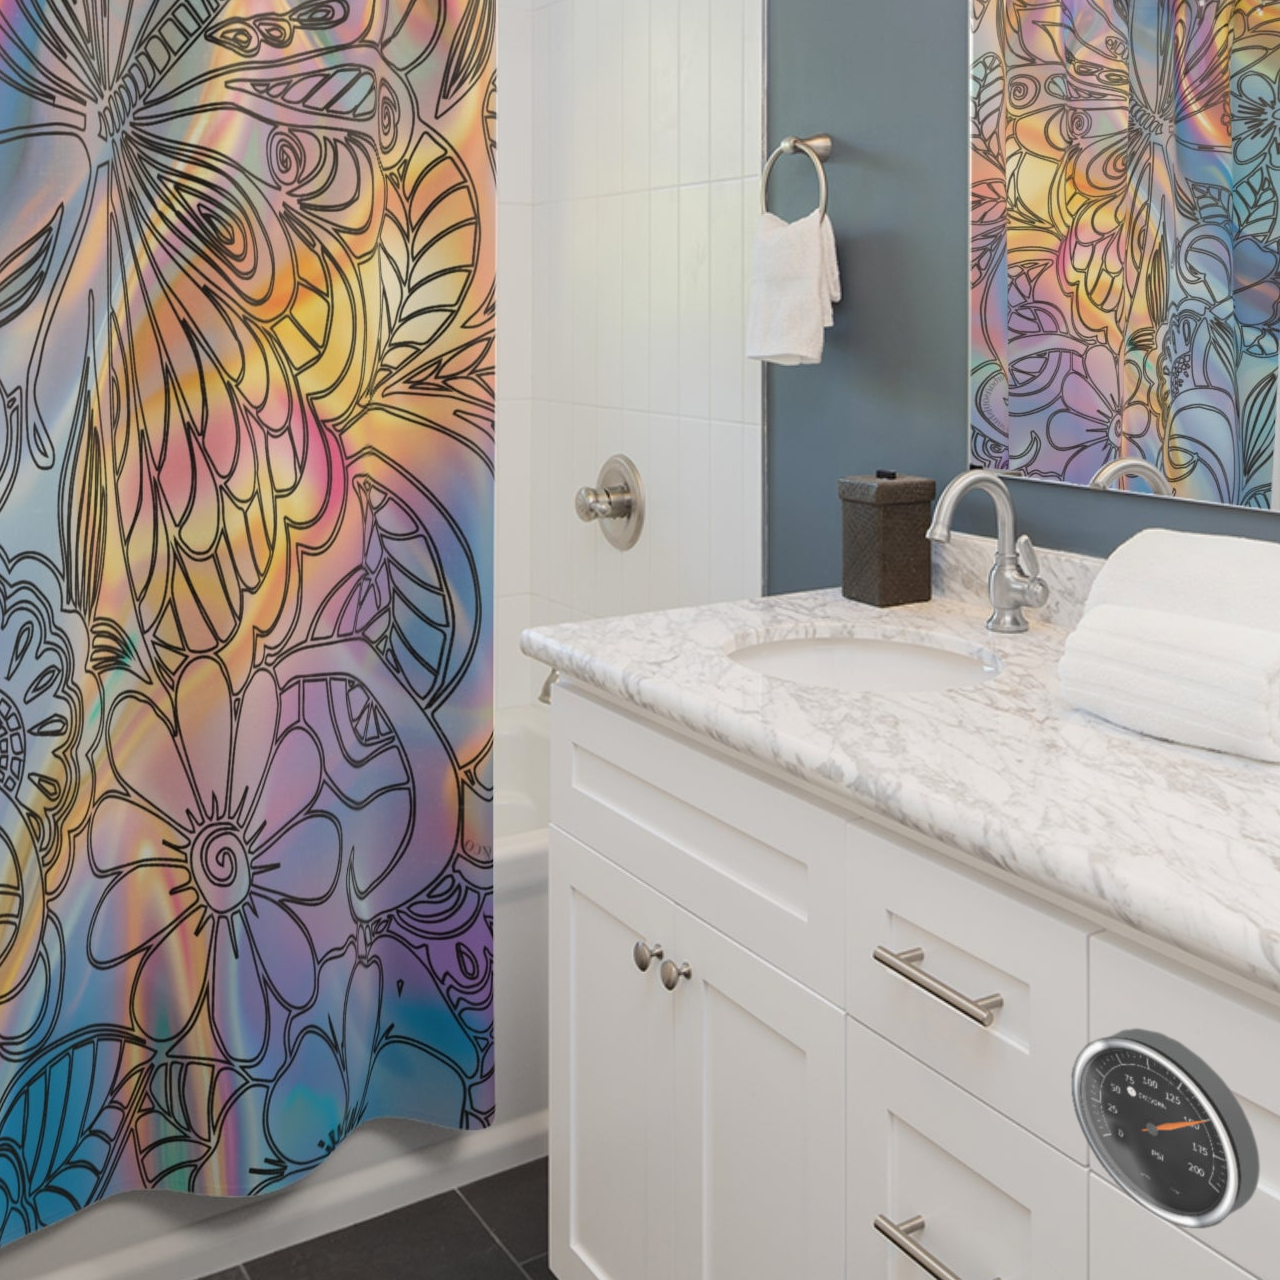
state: 150 psi
